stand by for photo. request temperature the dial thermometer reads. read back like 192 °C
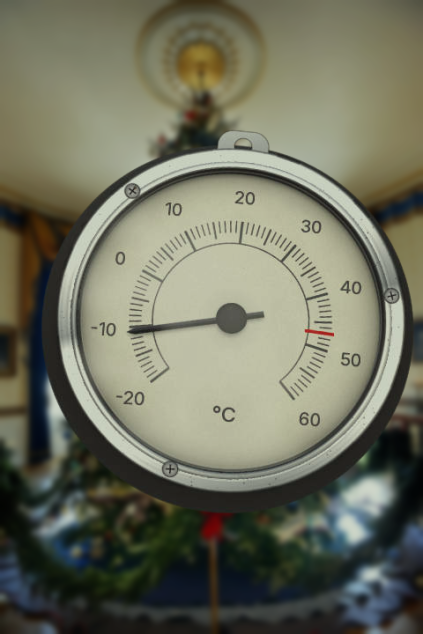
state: -11 °C
